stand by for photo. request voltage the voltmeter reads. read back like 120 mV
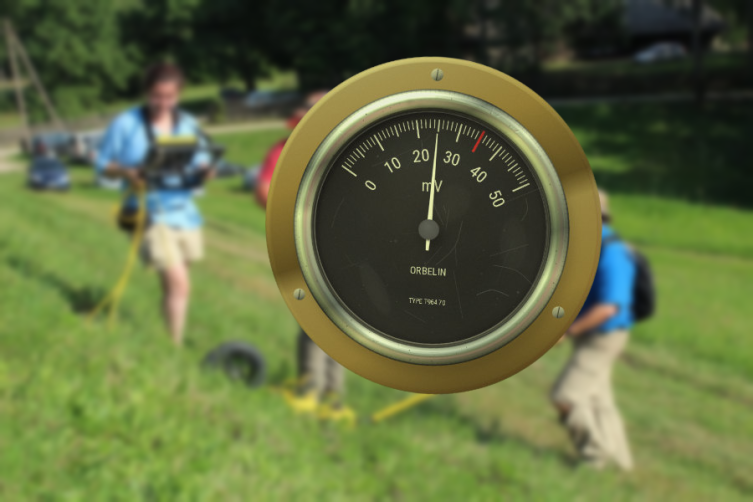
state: 25 mV
